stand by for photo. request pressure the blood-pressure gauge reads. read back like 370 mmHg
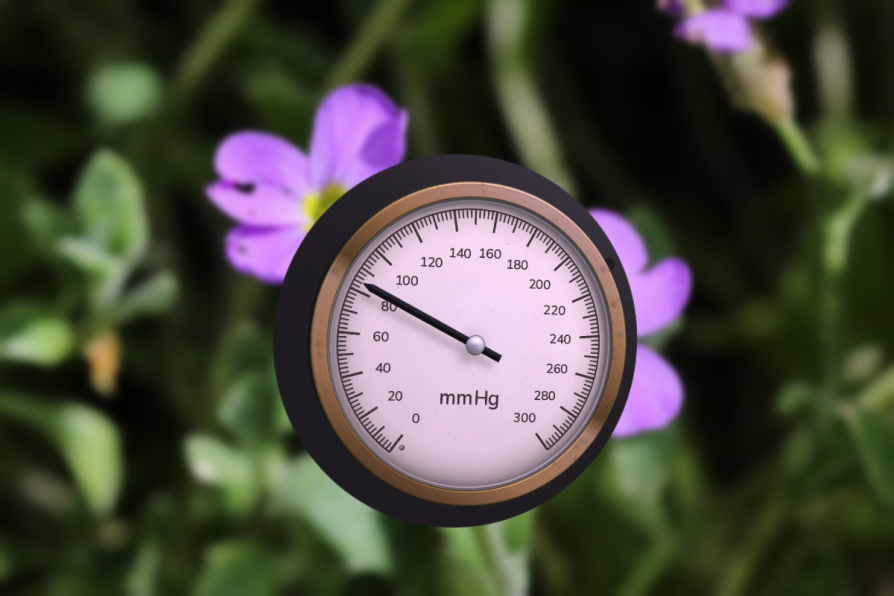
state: 84 mmHg
